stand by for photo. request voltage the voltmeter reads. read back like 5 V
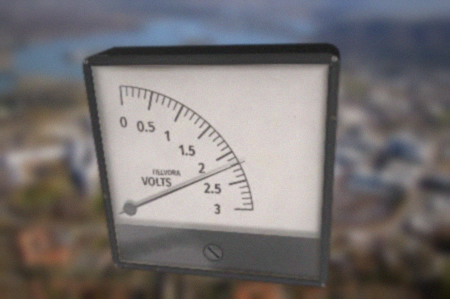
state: 2.2 V
